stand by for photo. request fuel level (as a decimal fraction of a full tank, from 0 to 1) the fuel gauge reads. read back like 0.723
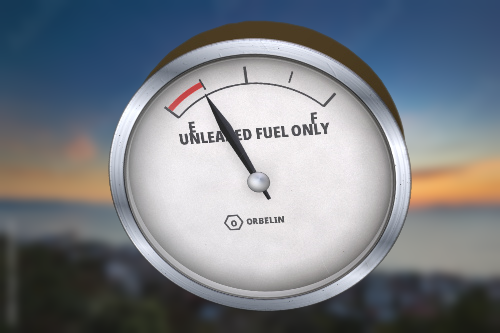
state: 0.25
